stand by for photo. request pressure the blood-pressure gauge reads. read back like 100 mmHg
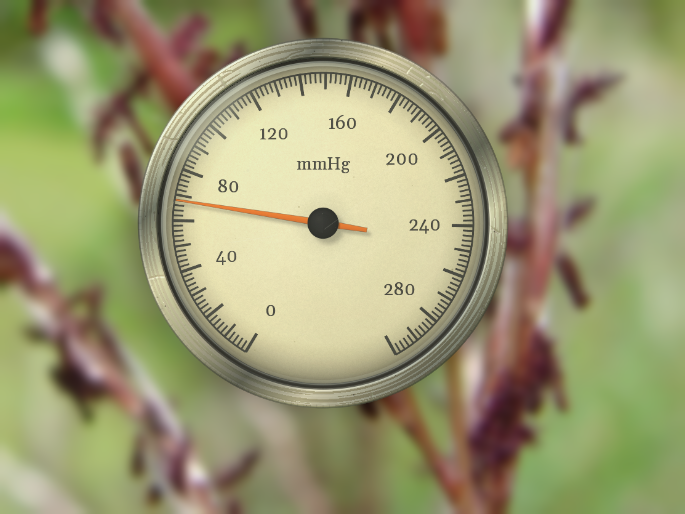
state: 68 mmHg
